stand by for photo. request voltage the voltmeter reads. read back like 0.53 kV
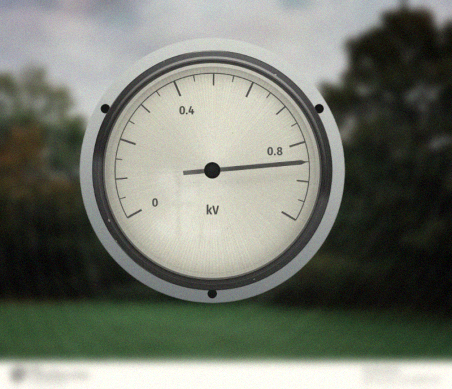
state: 0.85 kV
